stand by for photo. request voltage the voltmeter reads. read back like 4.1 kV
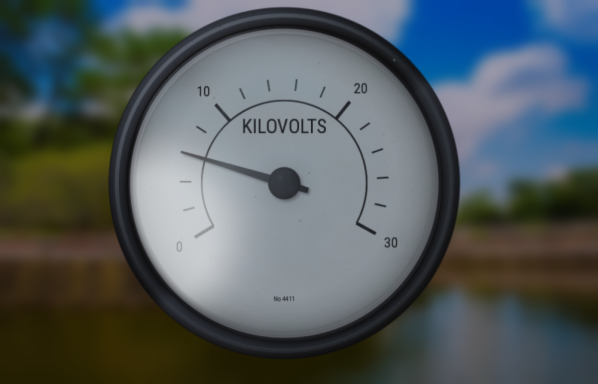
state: 6 kV
